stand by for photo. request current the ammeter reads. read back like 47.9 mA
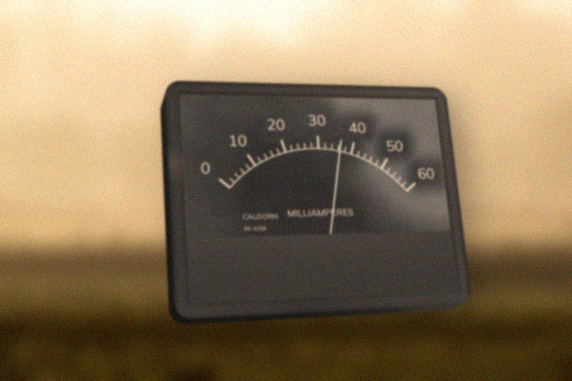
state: 36 mA
